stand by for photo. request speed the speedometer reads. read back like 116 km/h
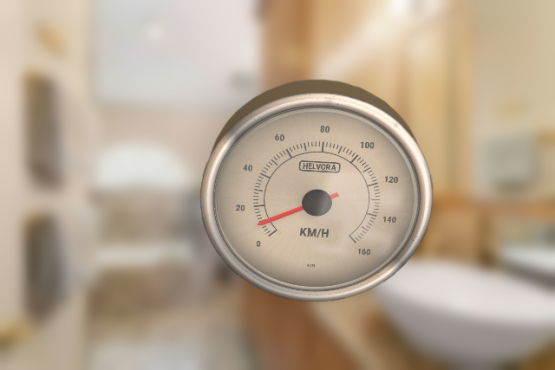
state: 10 km/h
